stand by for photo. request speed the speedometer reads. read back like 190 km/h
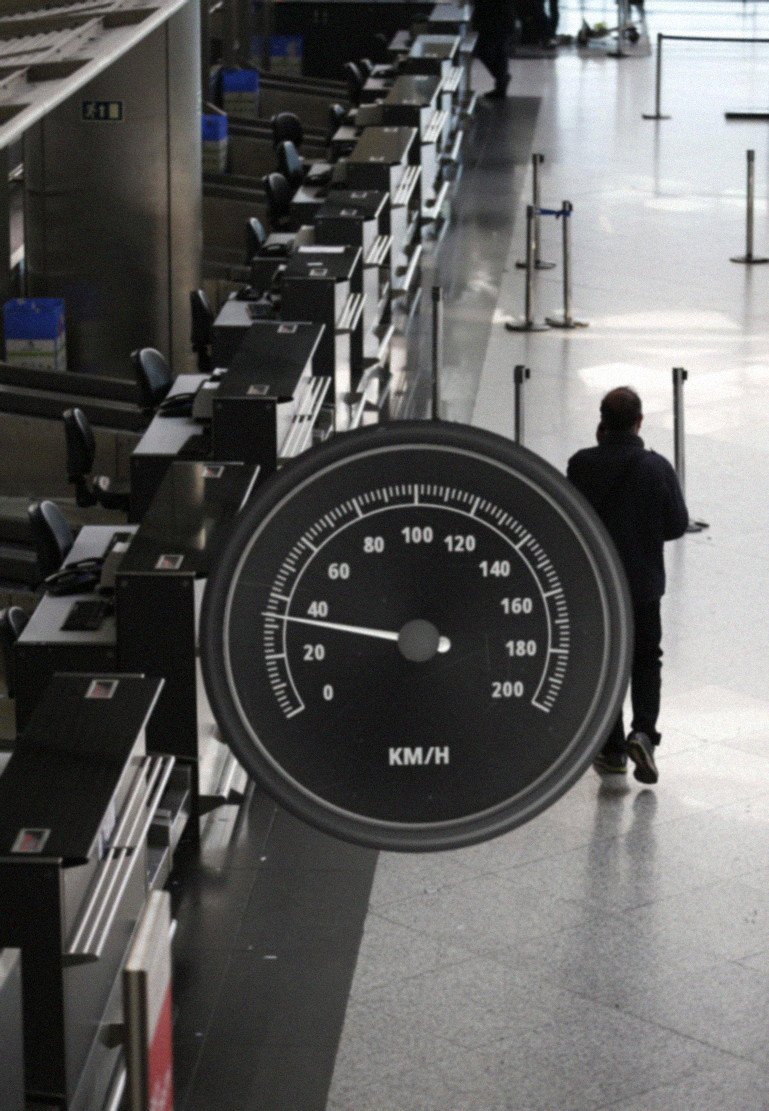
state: 34 km/h
